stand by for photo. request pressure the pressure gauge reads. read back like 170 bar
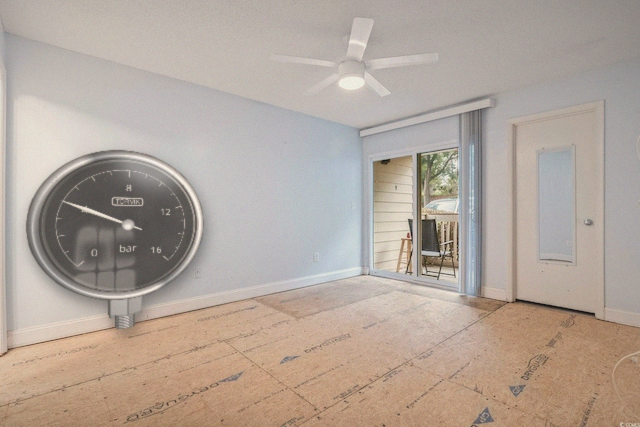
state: 4 bar
